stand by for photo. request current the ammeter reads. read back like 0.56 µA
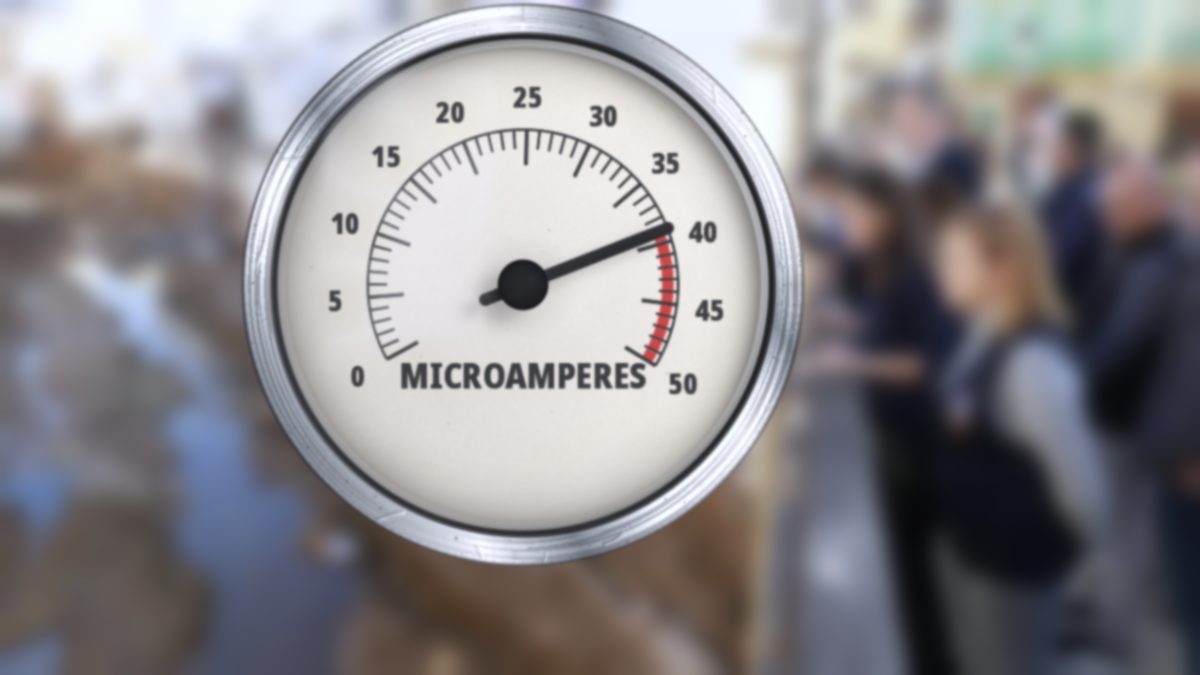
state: 39 µA
